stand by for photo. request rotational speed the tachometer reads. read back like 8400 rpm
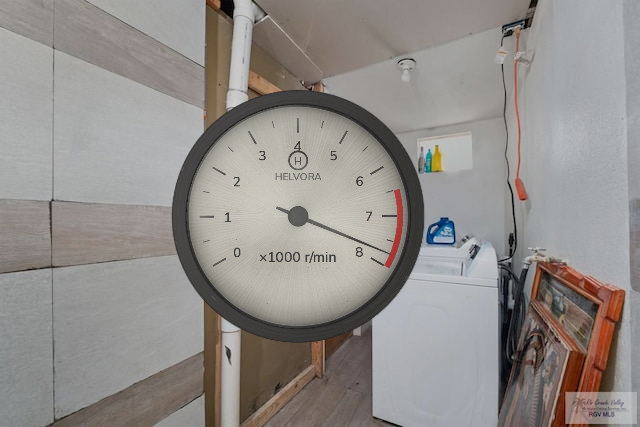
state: 7750 rpm
